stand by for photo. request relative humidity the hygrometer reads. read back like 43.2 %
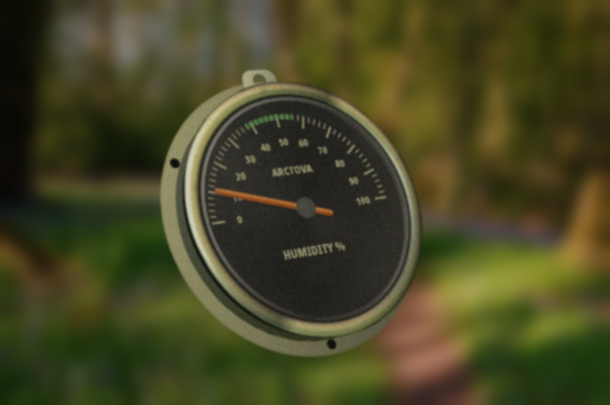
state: 10 %
